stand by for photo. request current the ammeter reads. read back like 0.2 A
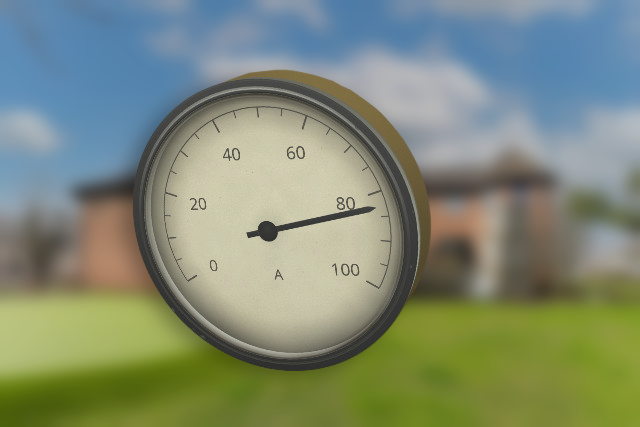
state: 82.5 A
